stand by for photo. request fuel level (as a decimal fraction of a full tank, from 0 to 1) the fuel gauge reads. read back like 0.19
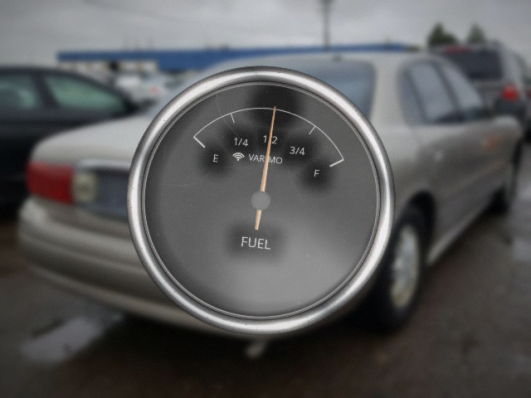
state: 0.5
